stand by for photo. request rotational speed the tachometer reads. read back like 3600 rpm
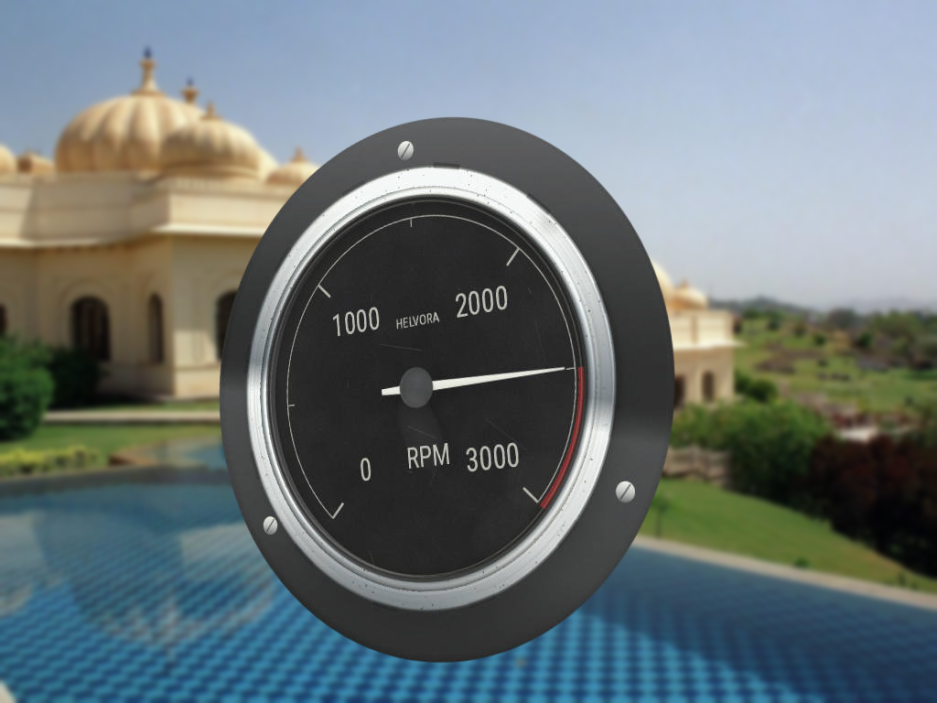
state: 2500 rpm
